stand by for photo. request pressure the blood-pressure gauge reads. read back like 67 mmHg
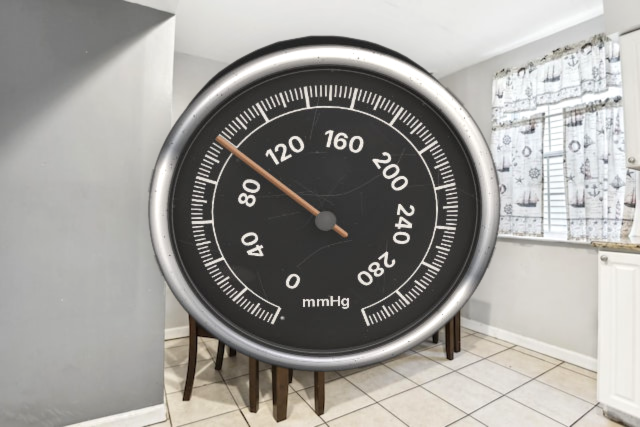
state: 100 mmHg
